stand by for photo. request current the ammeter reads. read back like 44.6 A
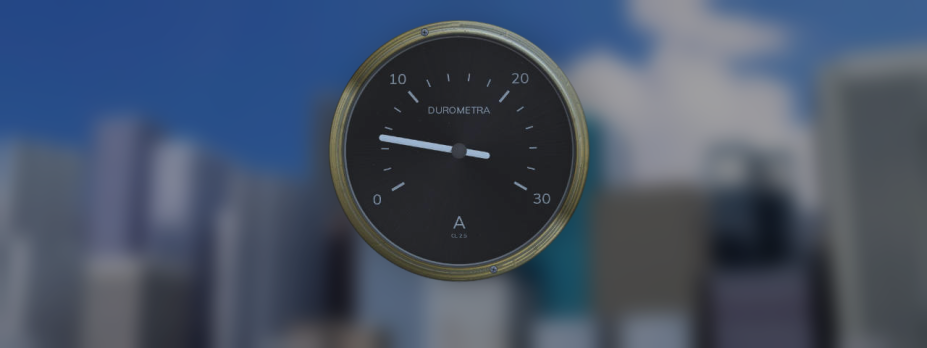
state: 5 A
